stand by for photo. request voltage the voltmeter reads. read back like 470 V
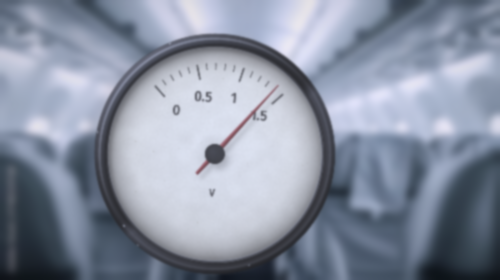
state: 1.4 V
